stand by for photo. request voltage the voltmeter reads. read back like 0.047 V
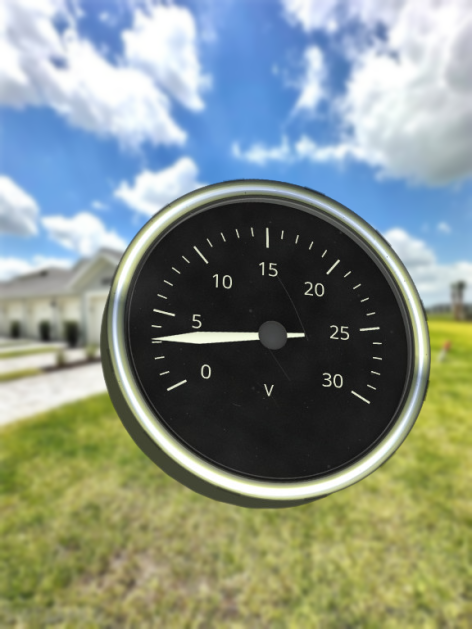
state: 3 V
